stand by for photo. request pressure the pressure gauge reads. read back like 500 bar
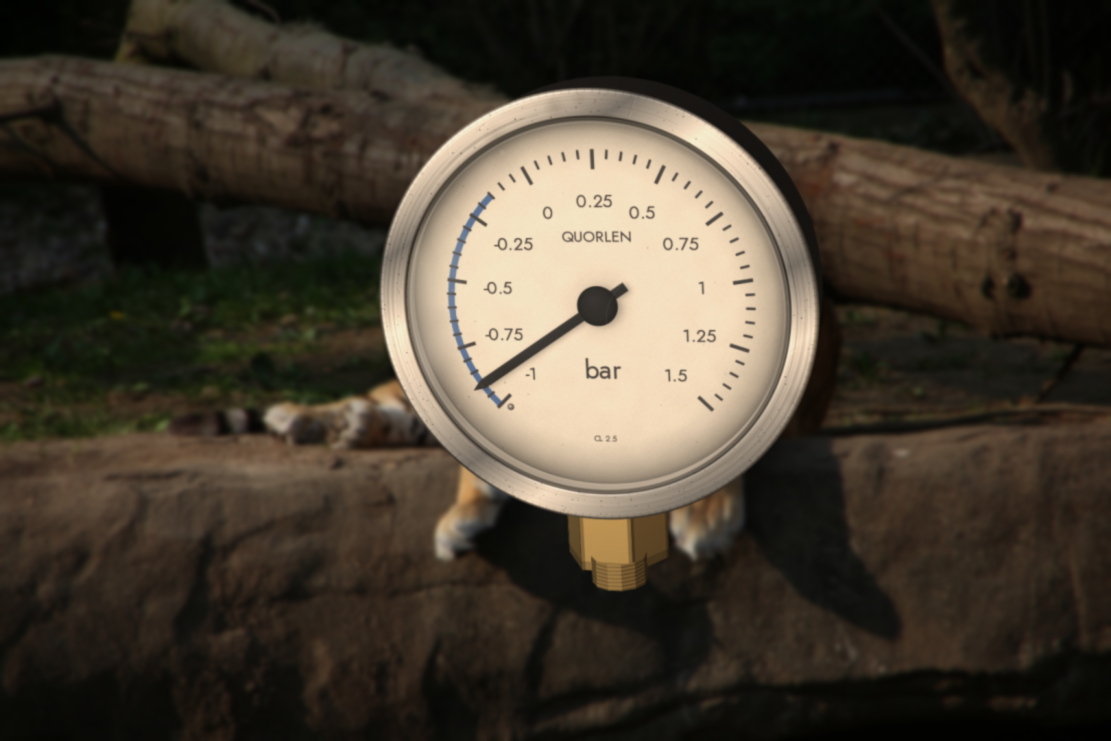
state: -0.9 bar
